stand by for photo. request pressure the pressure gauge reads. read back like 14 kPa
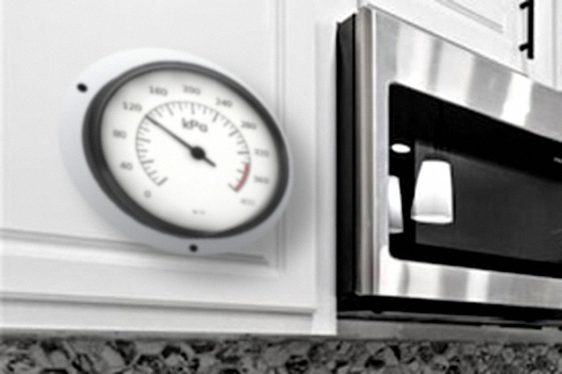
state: 120 kPa
